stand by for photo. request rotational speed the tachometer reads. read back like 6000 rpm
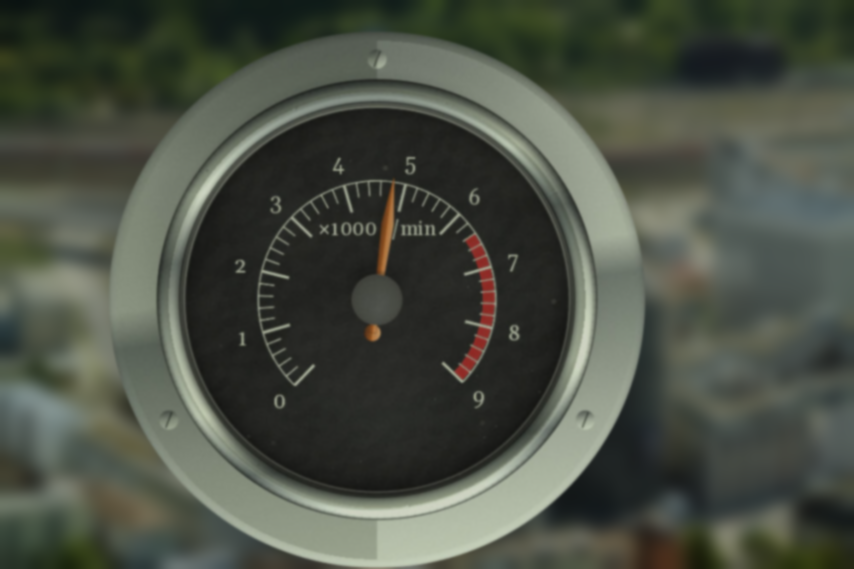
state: 4800 rpm
